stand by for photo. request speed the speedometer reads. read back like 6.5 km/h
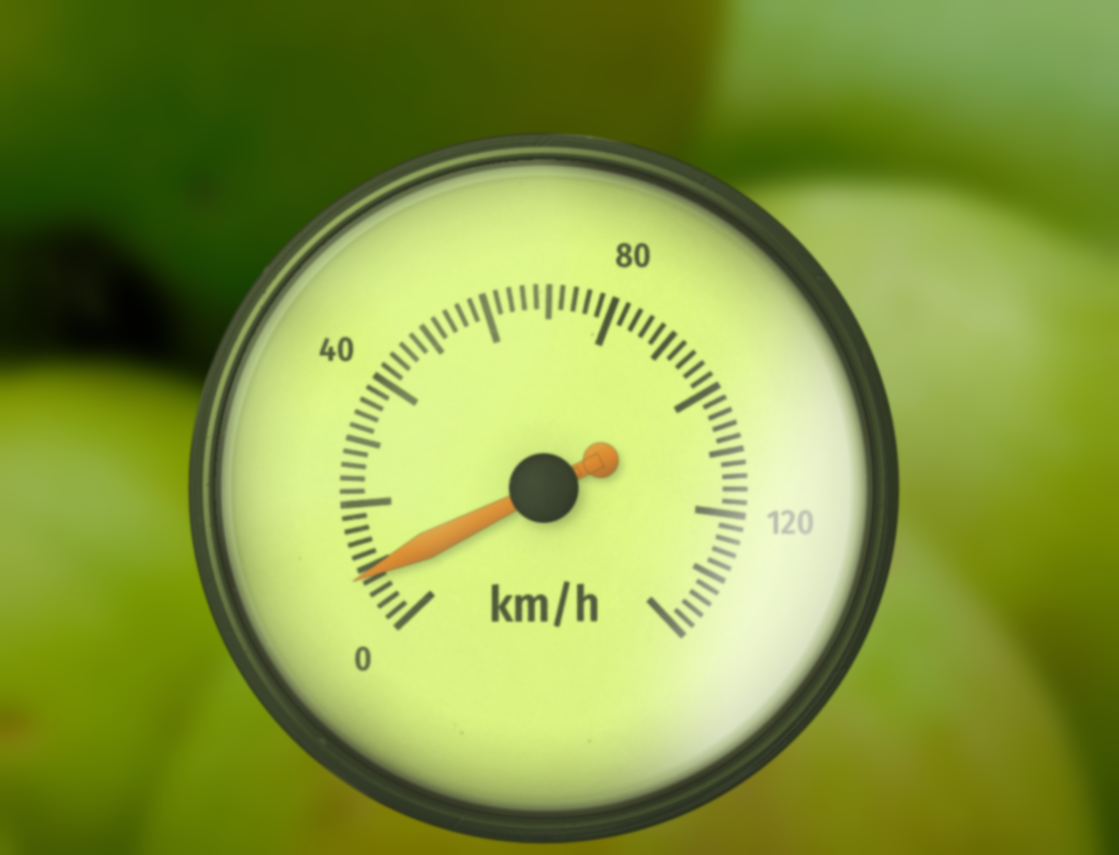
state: 9 km/h
